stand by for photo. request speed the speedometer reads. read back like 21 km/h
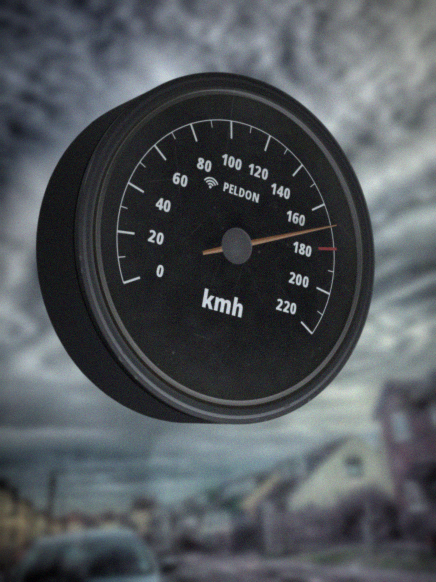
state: 170 km/h
